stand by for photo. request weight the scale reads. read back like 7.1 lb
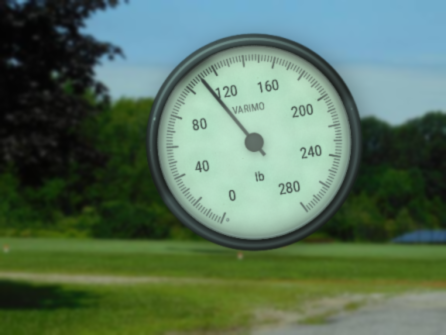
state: 110 lb
